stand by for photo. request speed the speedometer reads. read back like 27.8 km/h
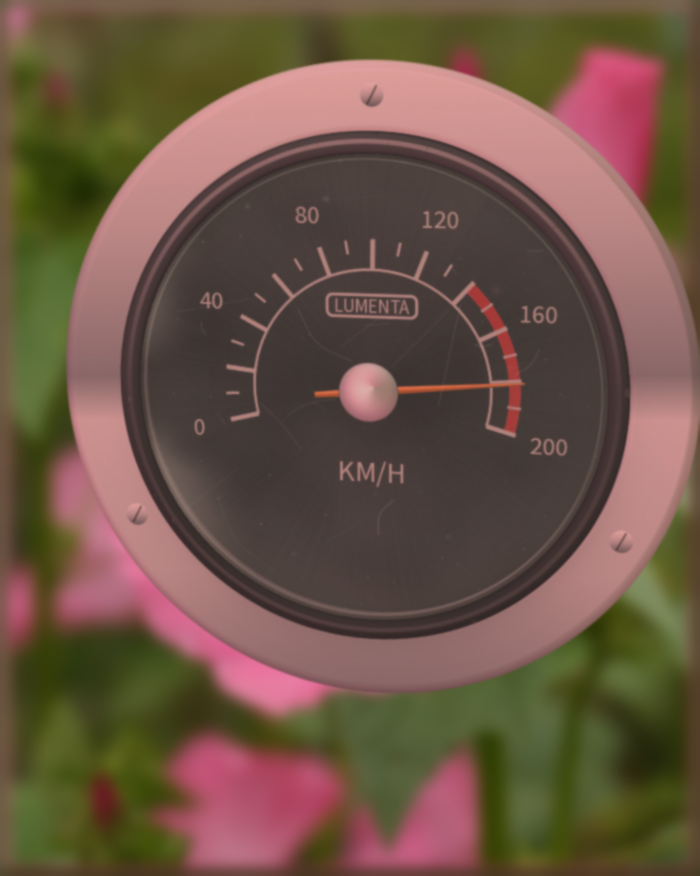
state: 180 km/h
